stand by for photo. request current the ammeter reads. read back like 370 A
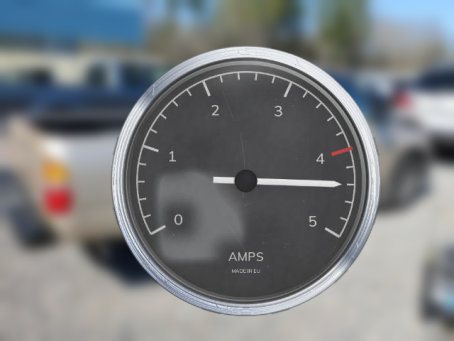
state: 4.4 A
